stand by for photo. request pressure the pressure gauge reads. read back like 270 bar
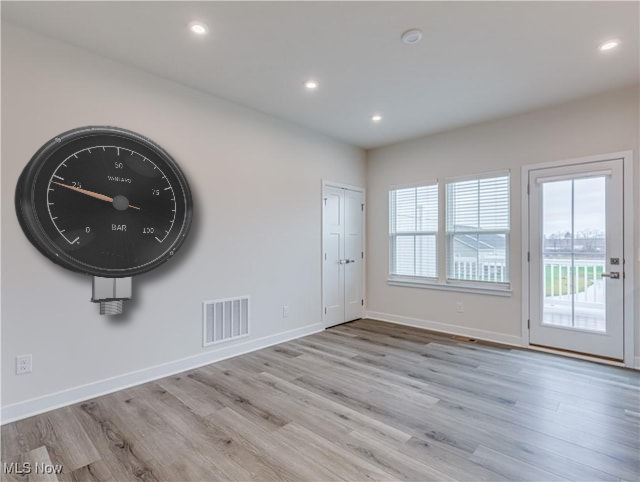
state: 22.5 bar
